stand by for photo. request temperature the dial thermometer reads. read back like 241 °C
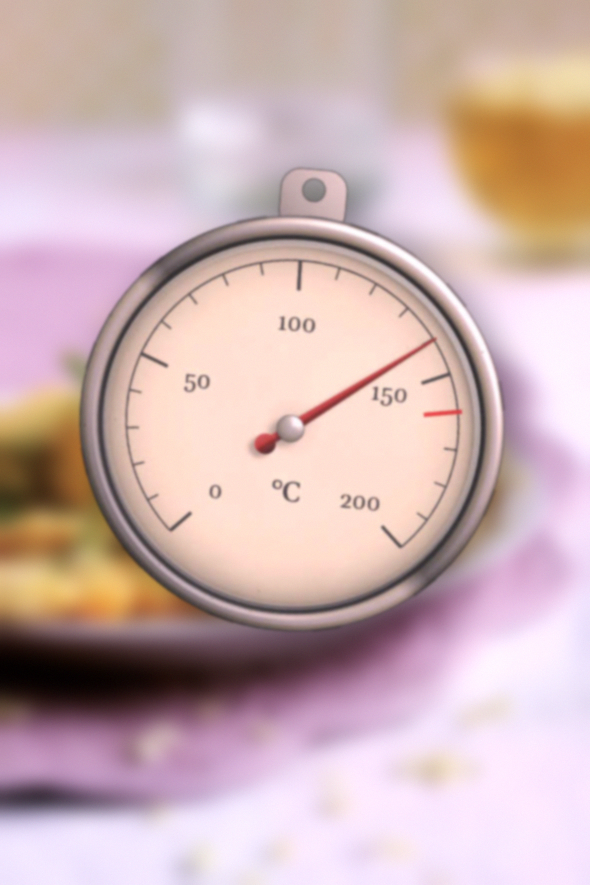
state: 140 °C
